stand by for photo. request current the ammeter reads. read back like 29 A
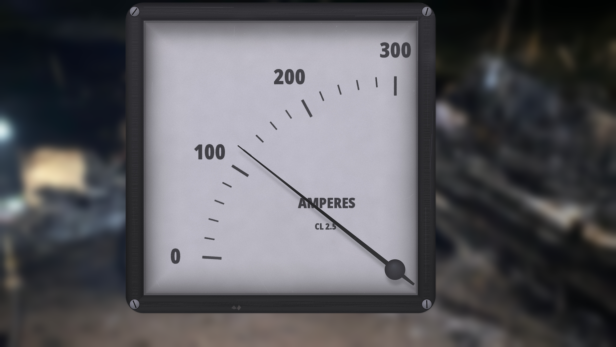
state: 120 A
